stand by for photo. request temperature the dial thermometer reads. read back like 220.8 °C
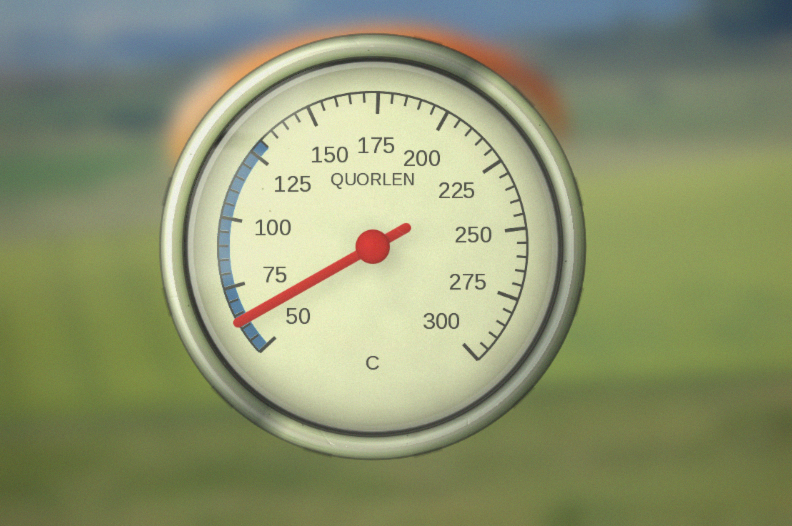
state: 62.5 °C
